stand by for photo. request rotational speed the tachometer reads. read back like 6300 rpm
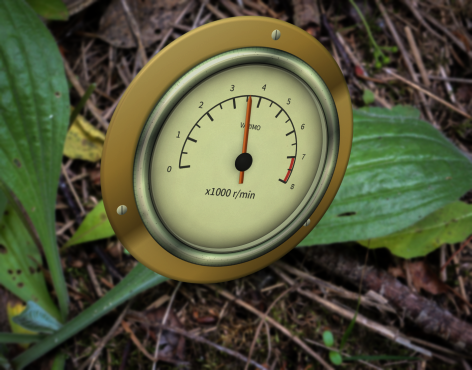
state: 3500 rpm
